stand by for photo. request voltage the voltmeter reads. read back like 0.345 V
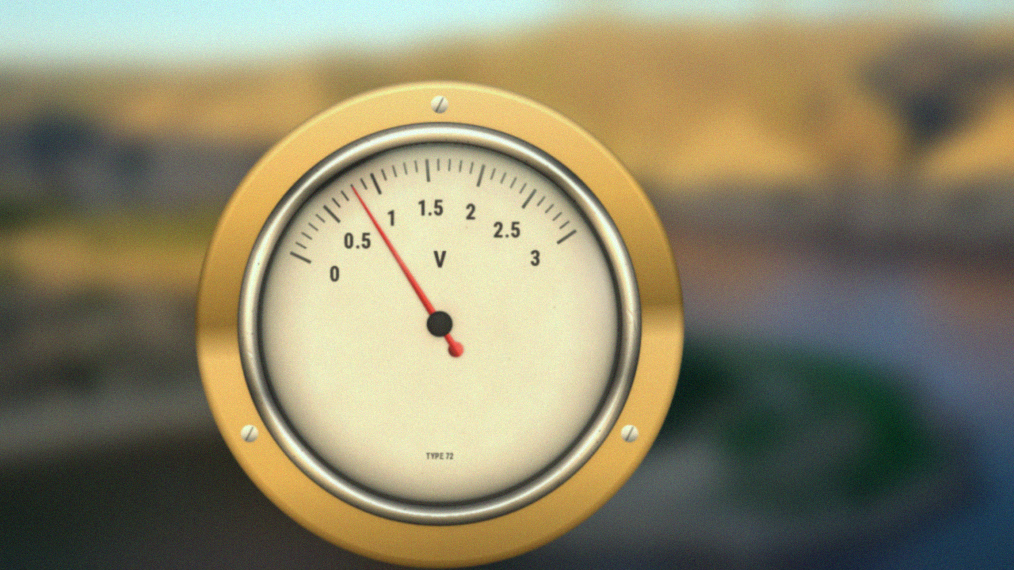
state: 0.8 V
